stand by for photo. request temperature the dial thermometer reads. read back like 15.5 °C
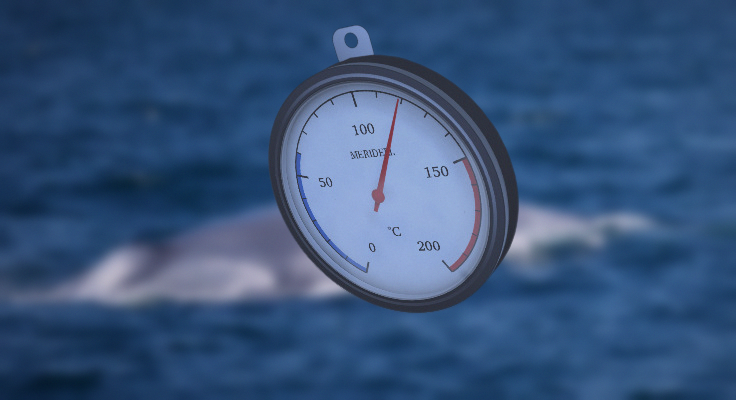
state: 120 °C
